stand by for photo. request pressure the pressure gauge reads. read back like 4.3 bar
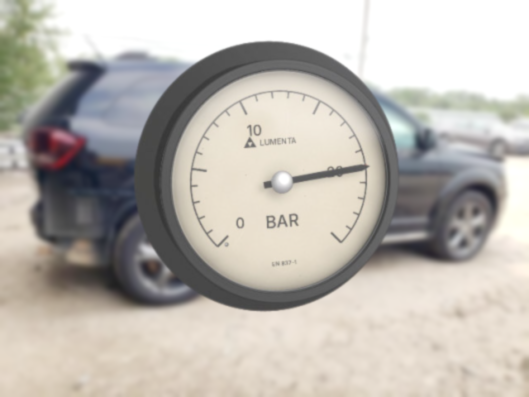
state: 20 bar
